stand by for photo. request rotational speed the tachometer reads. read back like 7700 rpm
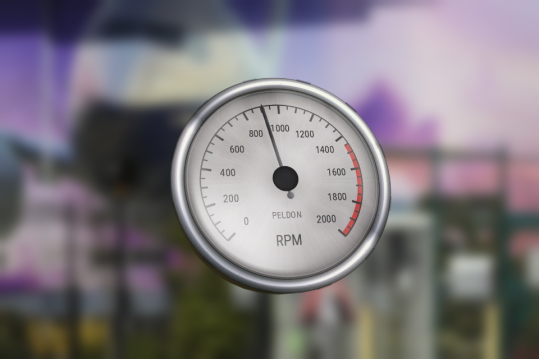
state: 900 rpm
